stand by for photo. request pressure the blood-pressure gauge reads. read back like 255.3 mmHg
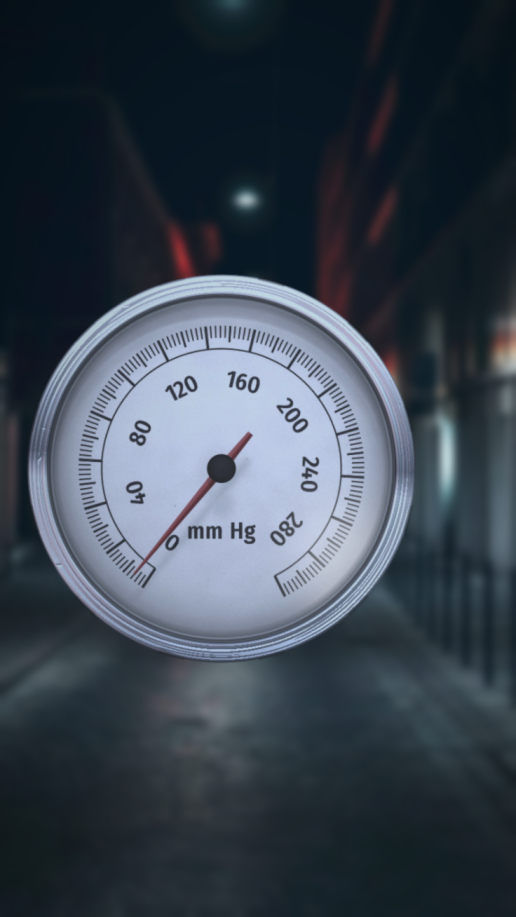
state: 6 mmHg
